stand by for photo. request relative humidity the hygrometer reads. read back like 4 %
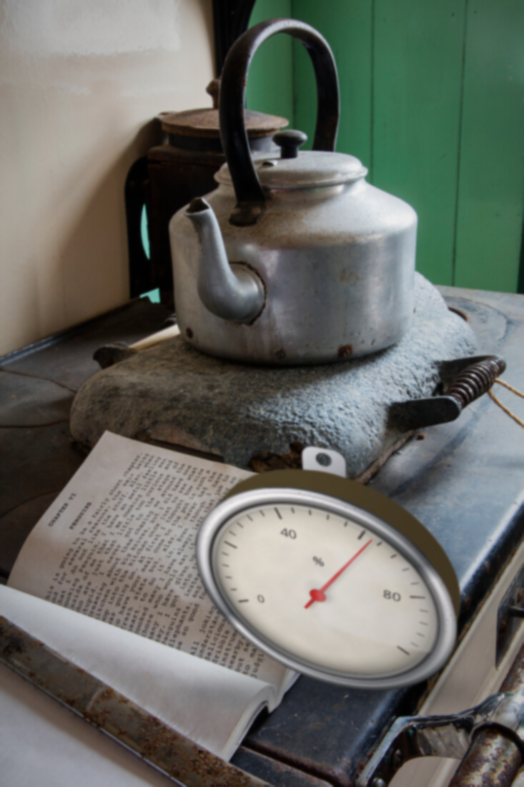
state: 62 %
